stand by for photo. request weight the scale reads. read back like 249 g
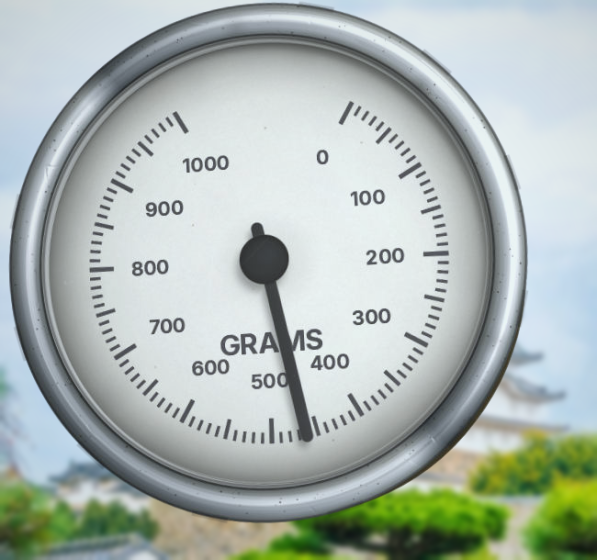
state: 460 g
